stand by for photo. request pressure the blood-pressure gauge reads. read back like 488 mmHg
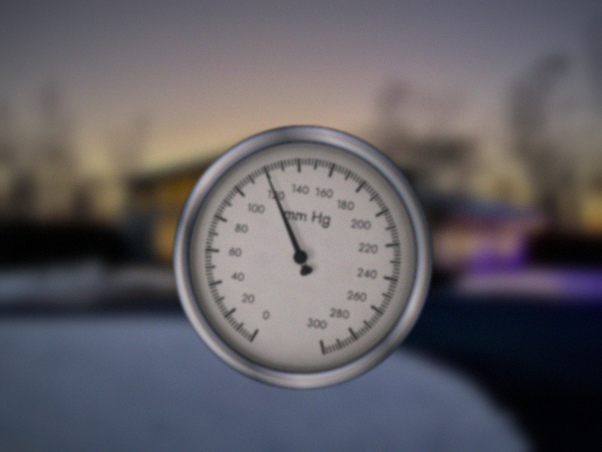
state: 120 mmHg
